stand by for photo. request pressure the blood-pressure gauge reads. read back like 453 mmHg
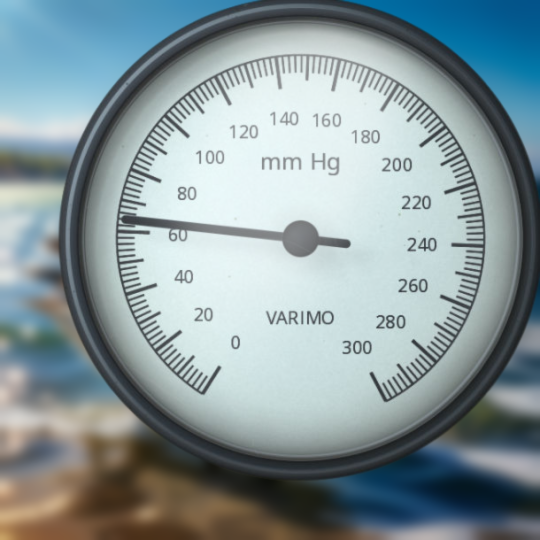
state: 64 mmHg
